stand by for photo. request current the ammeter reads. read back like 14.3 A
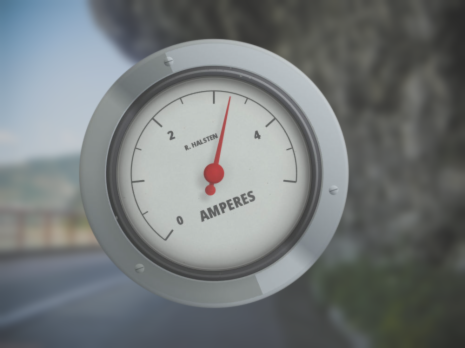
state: 3.25 A
